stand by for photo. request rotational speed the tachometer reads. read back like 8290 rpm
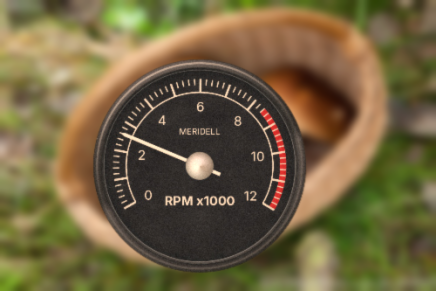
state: 2600 rpm
